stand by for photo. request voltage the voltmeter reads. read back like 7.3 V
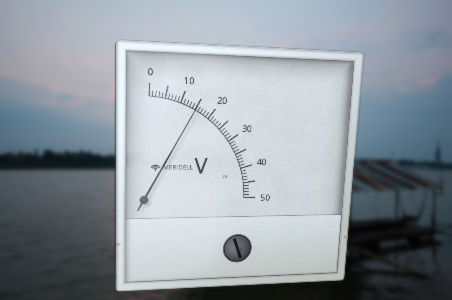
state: 15 V
